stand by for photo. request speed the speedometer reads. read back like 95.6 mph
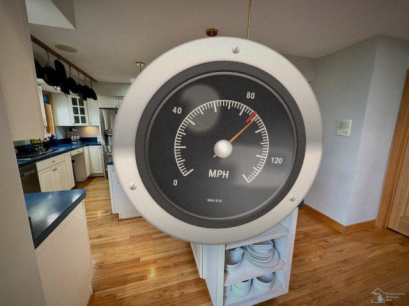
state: 90 mph
